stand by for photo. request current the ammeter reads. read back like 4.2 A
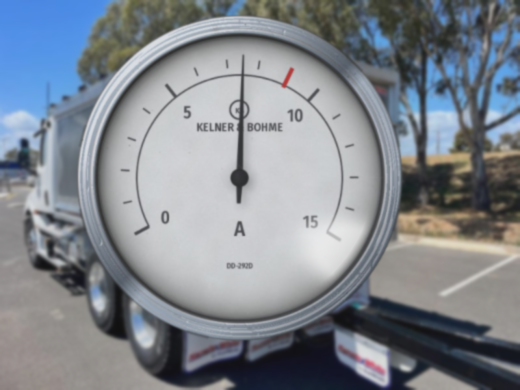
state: 7.5 A
